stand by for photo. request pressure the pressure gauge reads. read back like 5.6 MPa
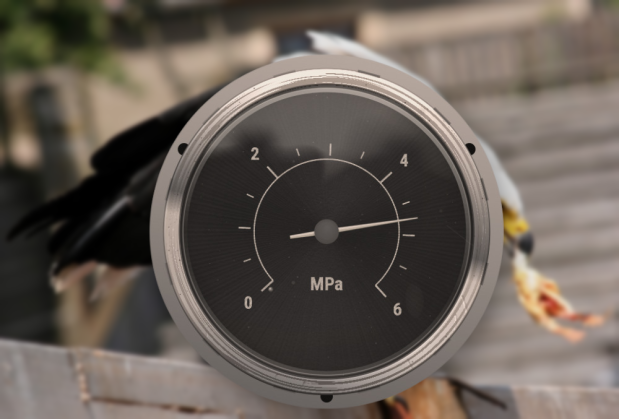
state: 4.75 MPa
